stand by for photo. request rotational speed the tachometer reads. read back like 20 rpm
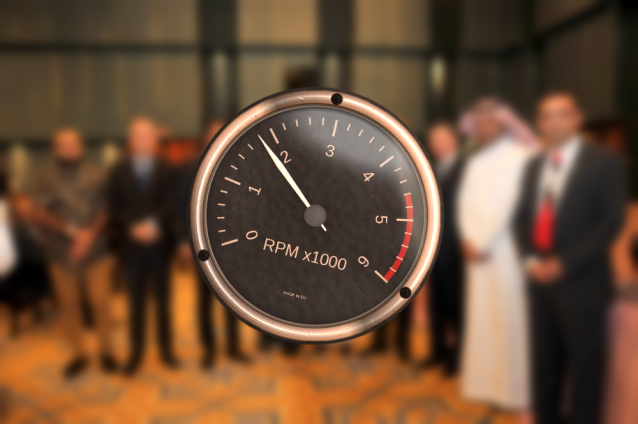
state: 1800 rpm
